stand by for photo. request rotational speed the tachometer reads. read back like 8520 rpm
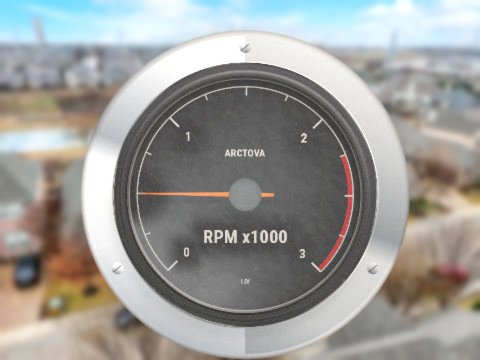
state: 500 rpm
